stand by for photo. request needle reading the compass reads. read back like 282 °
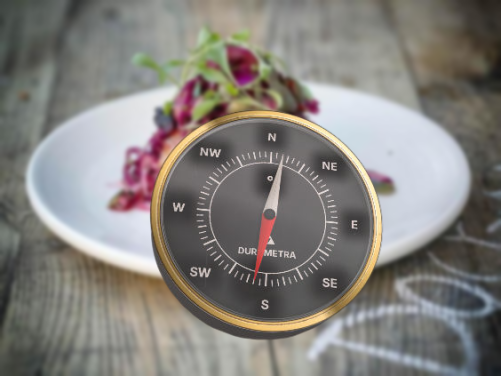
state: 190 °
